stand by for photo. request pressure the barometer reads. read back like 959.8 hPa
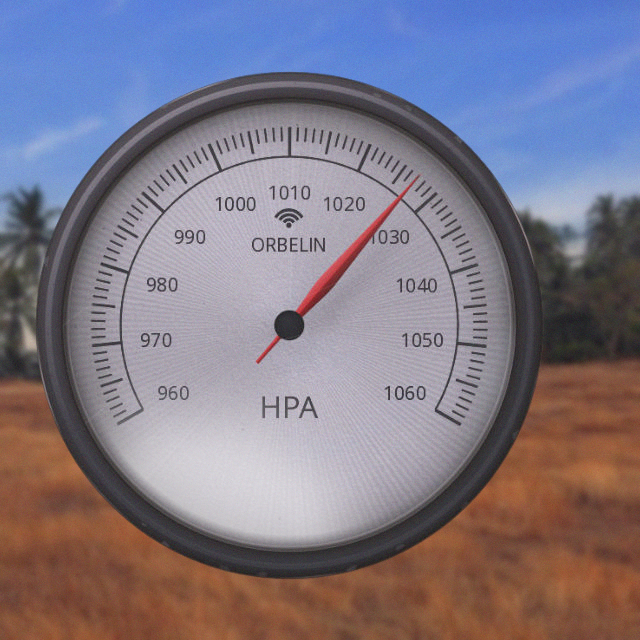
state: 1027 hPa
